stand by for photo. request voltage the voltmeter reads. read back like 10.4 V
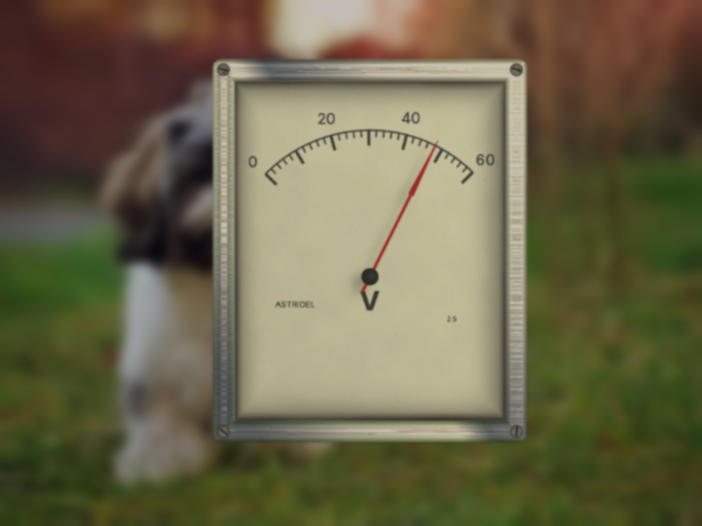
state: 48 V
